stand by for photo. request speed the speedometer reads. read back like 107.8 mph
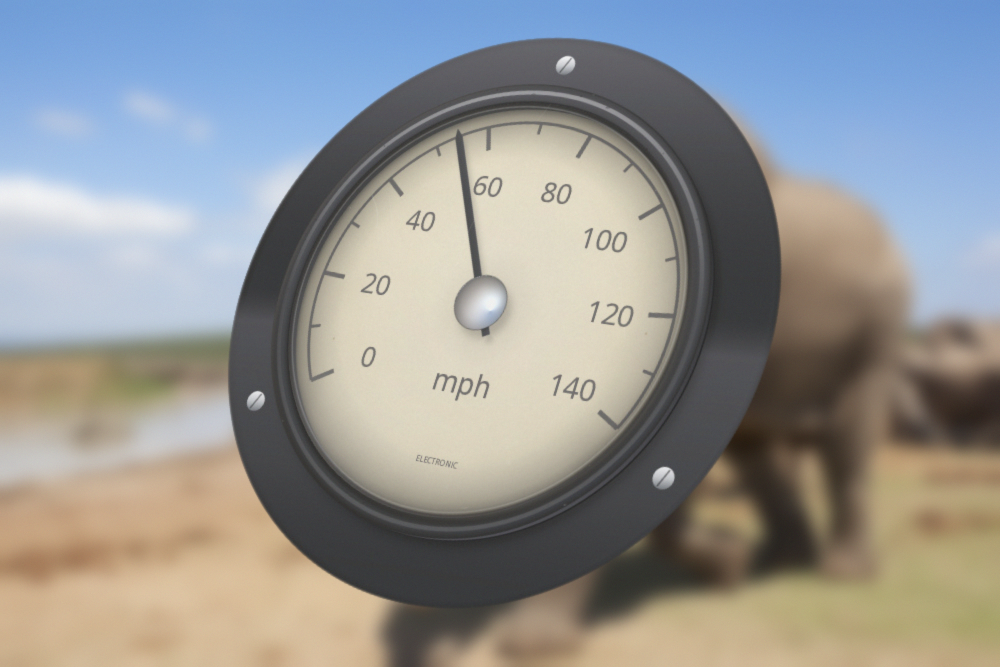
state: 55 mph
